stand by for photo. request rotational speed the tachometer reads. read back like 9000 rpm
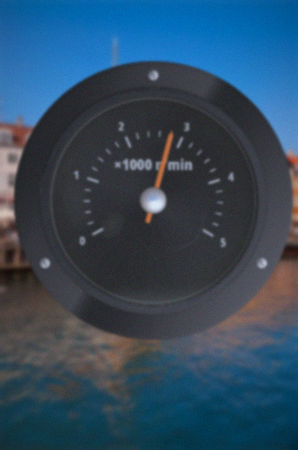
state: 2800 rpm
